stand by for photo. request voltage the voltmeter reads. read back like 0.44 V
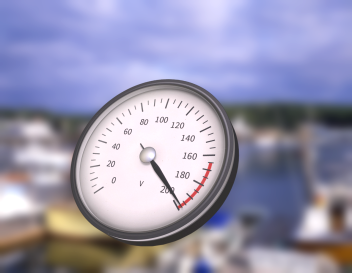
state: 197.5 V
